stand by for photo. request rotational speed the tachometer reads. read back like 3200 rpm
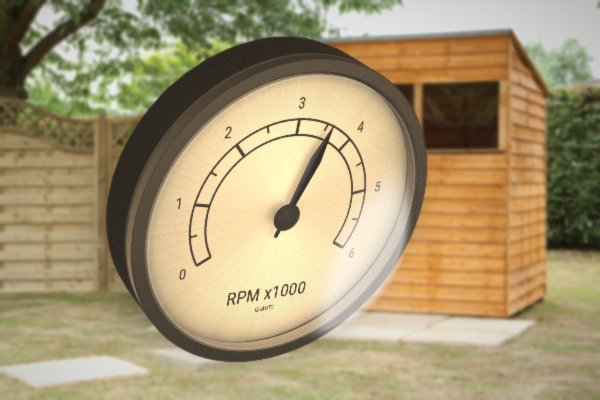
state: 3500 rpm
